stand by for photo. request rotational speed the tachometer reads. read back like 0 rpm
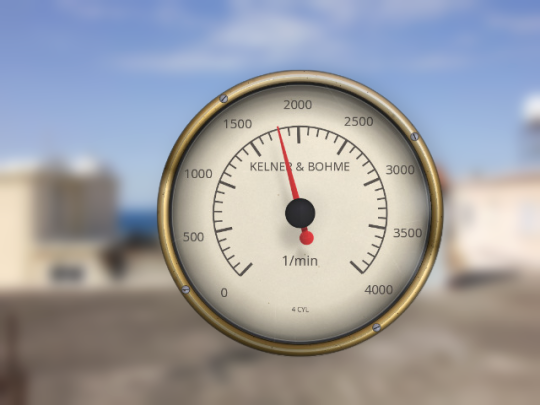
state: 1800 rpm
